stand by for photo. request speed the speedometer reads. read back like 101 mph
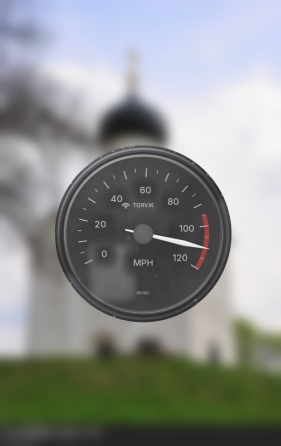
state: 110 mph
